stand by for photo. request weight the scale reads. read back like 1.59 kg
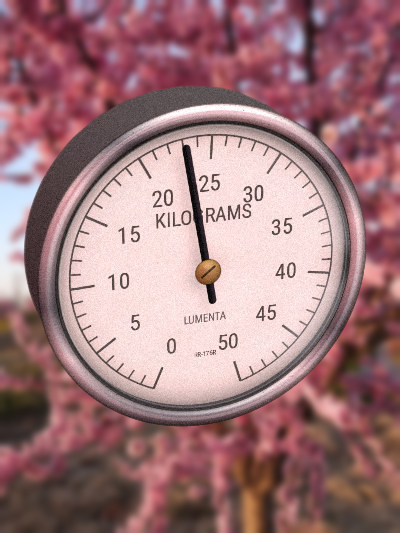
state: 23 kg
